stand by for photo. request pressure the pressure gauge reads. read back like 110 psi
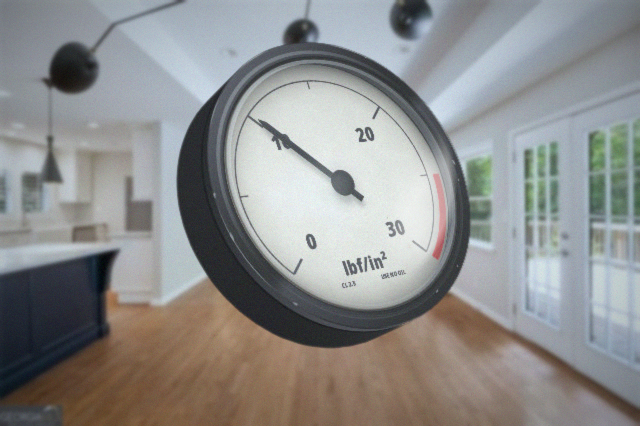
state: 10 psi
